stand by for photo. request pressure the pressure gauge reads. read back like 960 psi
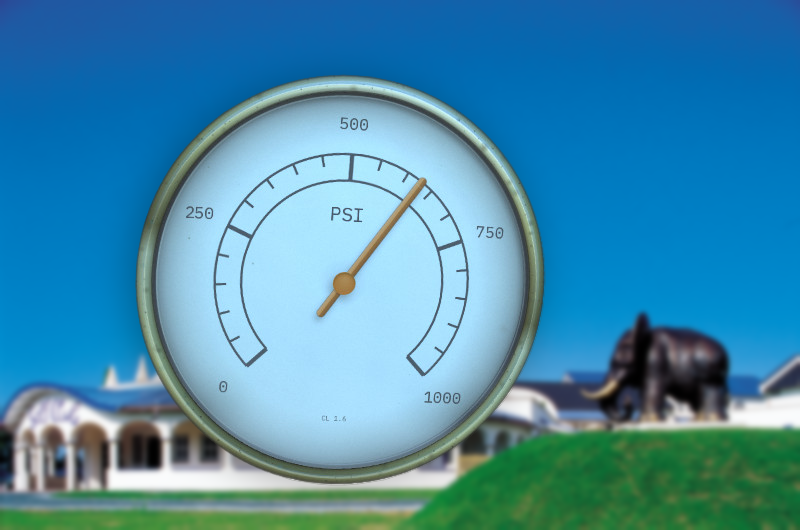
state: 625 psi
